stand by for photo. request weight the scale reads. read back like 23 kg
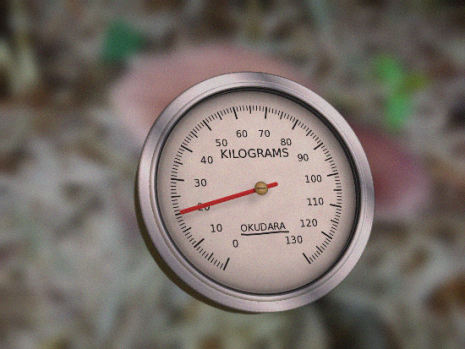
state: 20 kg
